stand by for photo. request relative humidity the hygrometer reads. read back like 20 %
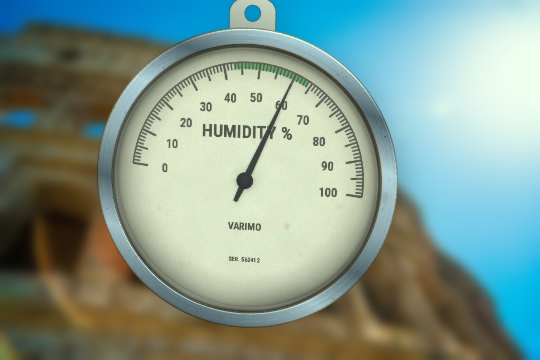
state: 60 %
